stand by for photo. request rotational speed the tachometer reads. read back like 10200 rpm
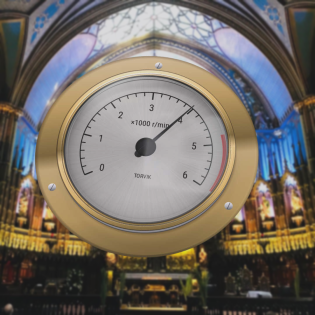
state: 4000 rpm
